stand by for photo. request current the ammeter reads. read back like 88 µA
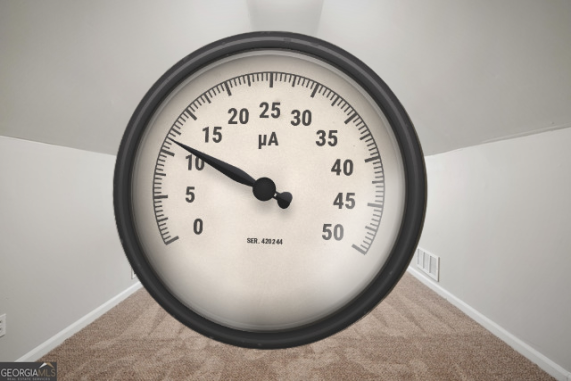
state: 11.5 µA
